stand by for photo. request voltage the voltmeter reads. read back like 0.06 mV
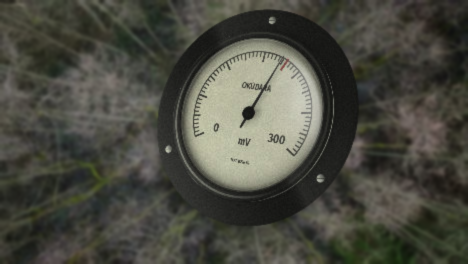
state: 175 mV
